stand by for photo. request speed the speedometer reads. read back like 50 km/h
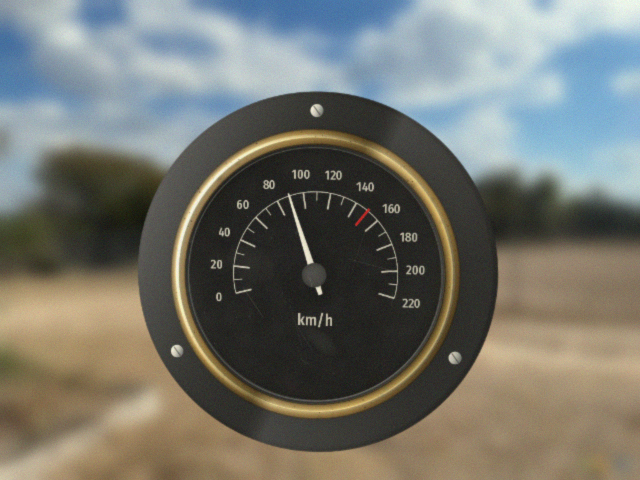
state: 90 km/h
